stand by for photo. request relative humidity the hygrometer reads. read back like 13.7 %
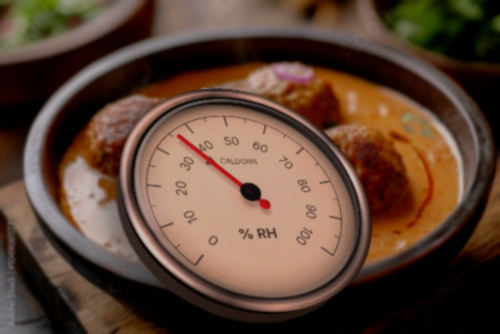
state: 35 %
